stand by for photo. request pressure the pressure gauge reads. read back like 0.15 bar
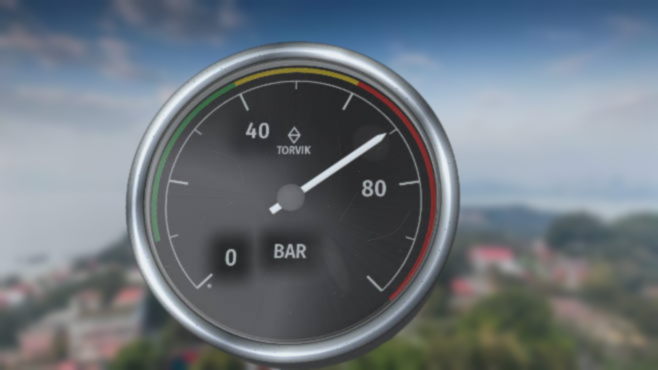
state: 70 bar
